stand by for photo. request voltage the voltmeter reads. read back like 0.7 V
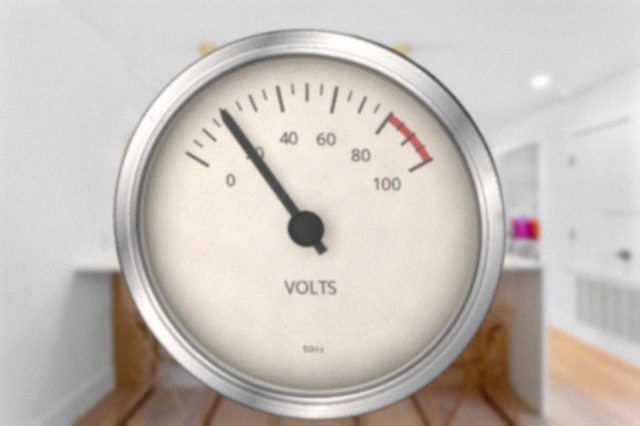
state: 20 V
